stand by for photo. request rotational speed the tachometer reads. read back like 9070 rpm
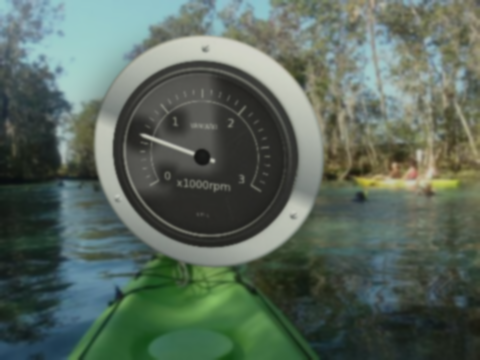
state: 600 rpm
